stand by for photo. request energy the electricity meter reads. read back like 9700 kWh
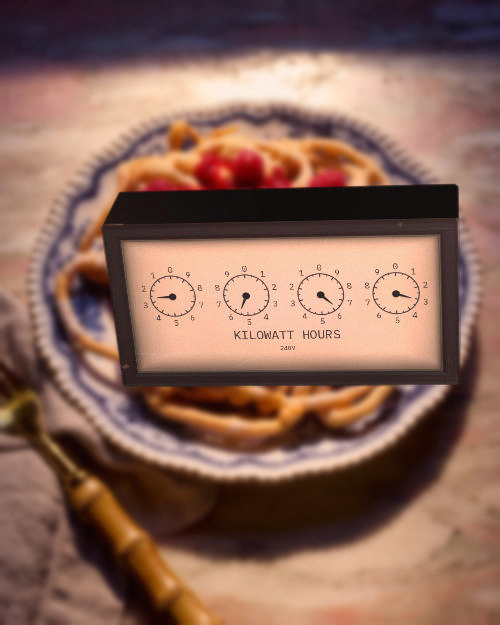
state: 2563 kWh
